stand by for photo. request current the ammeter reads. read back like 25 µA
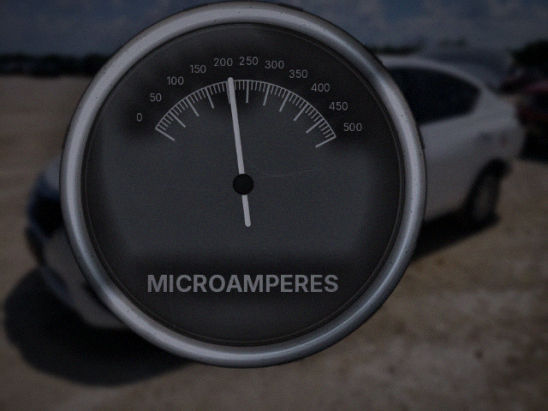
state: 210 µA
